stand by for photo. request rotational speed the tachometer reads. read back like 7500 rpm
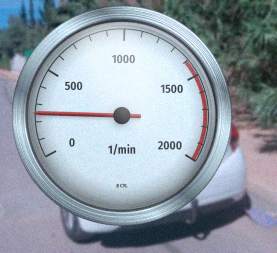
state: 250 rpm
